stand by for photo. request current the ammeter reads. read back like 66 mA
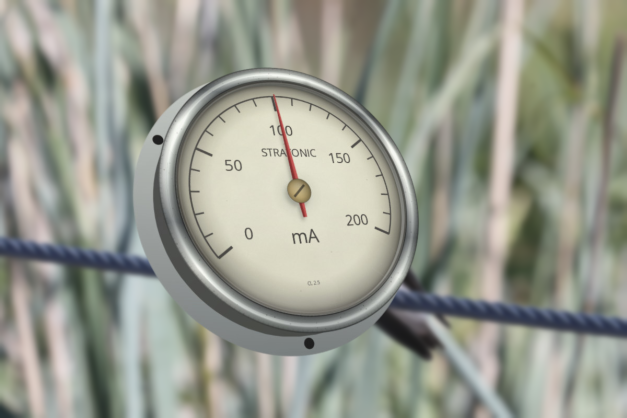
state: 100 mA
